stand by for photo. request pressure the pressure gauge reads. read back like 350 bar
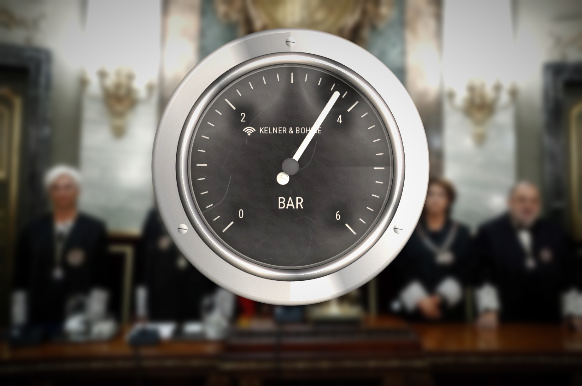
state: 3.7 bar
